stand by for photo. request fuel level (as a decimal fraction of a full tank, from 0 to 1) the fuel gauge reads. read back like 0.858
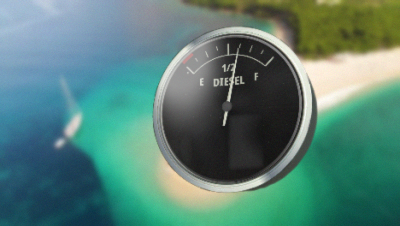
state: 0.625
